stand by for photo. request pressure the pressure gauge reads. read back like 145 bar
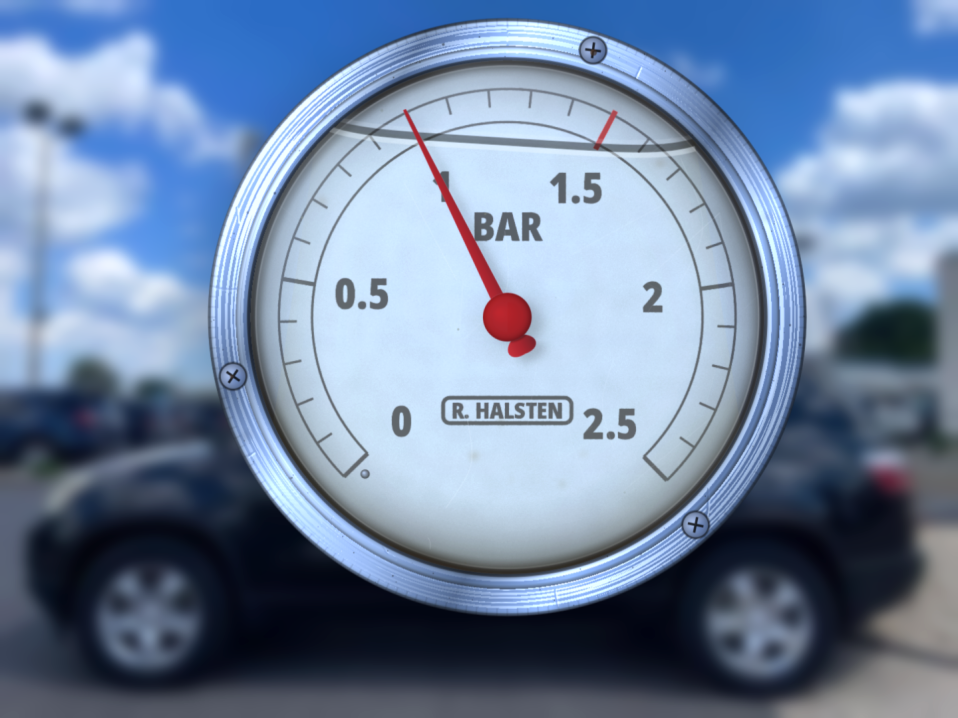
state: 1 bar
